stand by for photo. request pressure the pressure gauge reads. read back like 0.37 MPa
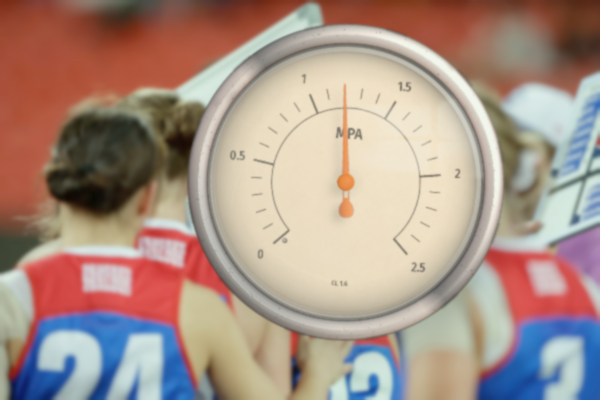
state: 1.2 MPa
